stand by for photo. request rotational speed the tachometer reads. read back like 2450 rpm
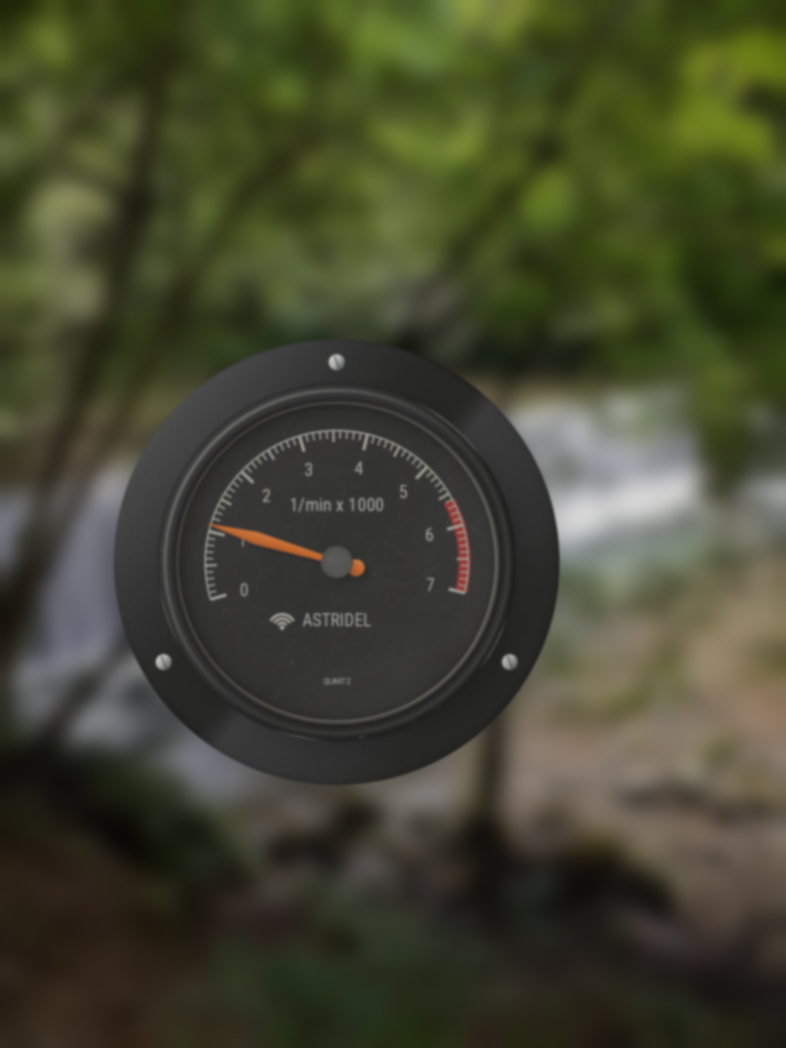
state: 1100 rpm
